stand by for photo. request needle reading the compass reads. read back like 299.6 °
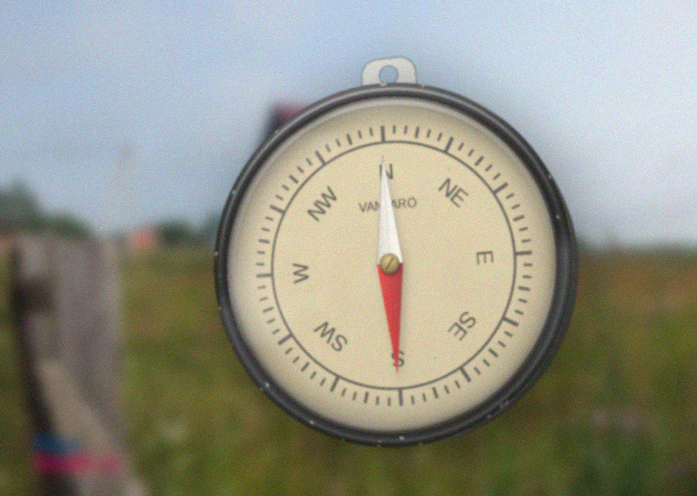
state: 180 °
